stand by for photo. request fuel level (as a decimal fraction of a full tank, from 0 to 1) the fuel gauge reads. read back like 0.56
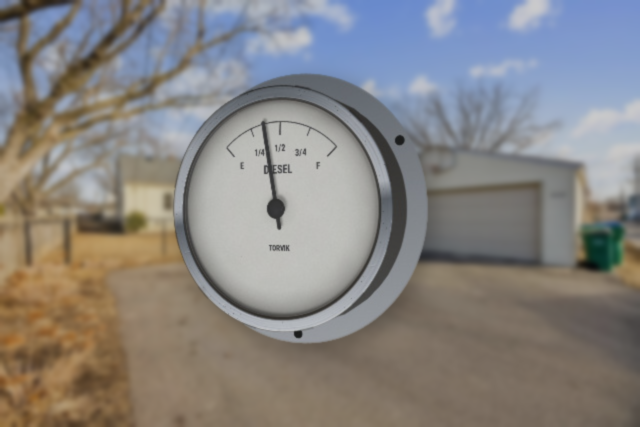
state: 0.375
